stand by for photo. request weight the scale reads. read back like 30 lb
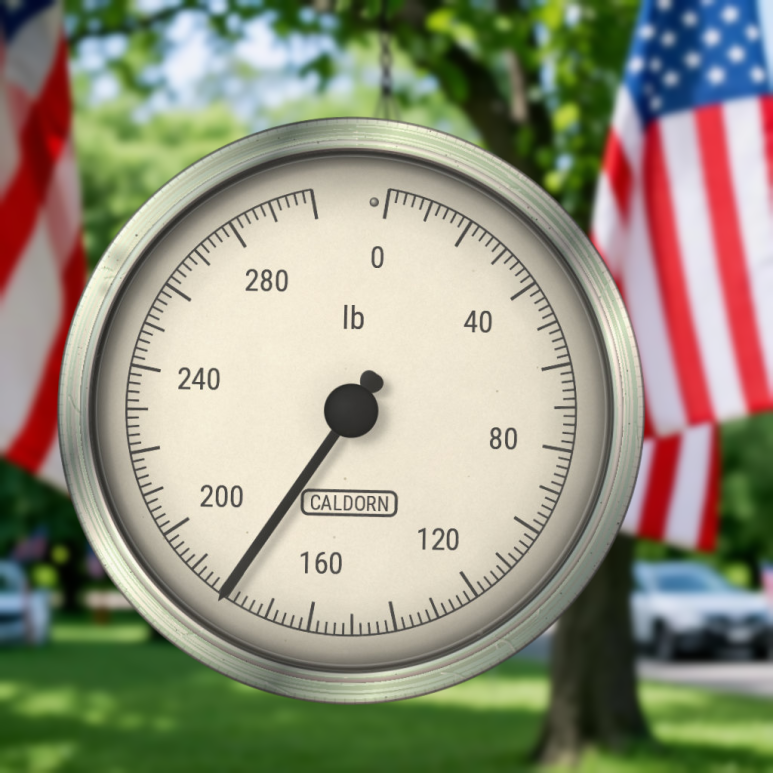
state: 181 lb
